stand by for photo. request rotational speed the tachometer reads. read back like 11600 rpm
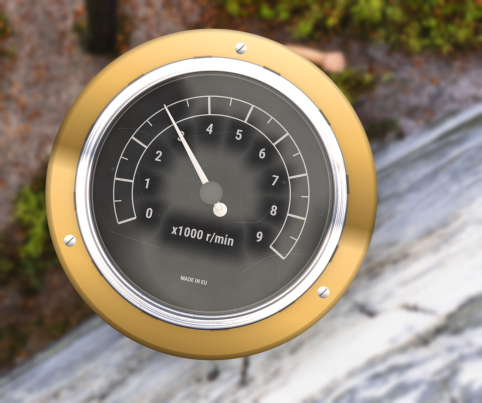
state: 3000 rpm
